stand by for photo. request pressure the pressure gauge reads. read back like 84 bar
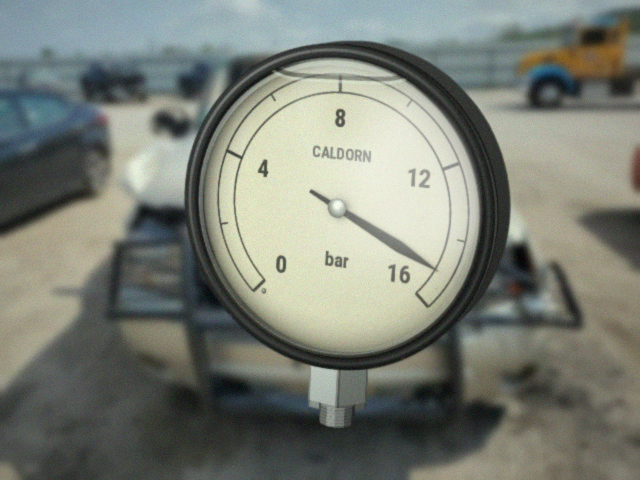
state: 15 bar
